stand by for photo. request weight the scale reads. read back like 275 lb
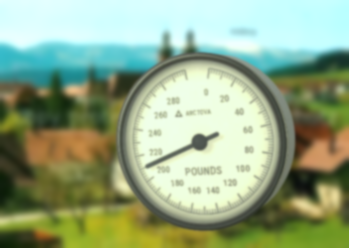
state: 210 lb
